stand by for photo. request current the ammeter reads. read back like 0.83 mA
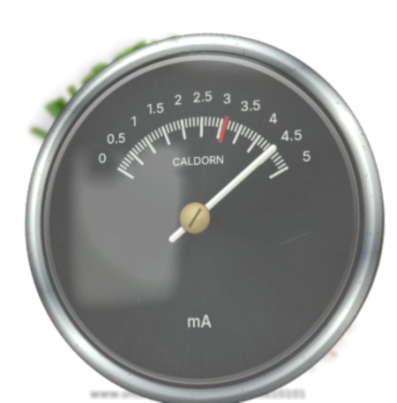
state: 4.5 mA
